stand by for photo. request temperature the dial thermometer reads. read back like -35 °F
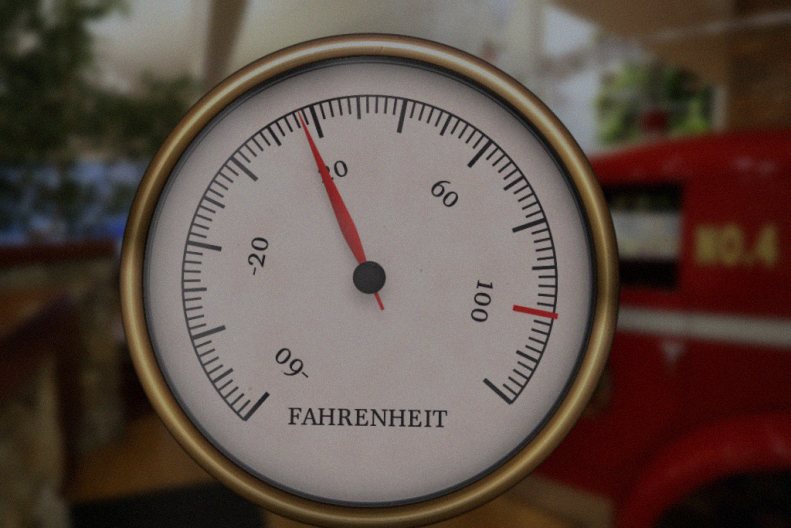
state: 17 °F
